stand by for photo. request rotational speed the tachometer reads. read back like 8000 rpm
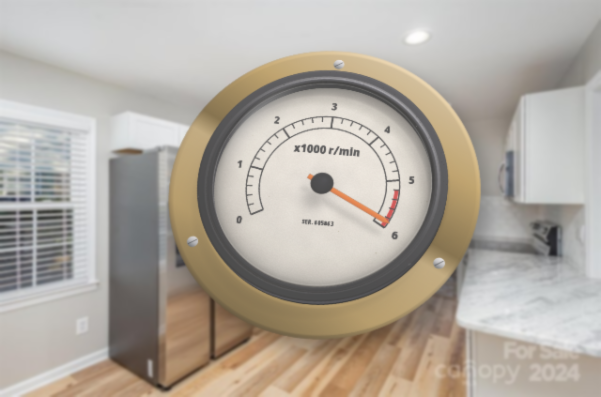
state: 5900 rpm
